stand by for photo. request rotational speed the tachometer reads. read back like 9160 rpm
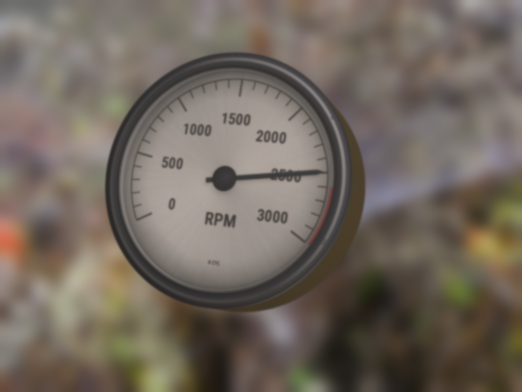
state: 2500 rpm
